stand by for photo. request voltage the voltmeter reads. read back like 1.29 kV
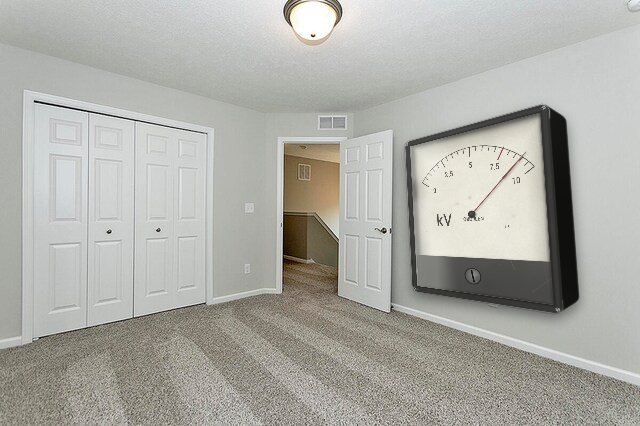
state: 9 kV
